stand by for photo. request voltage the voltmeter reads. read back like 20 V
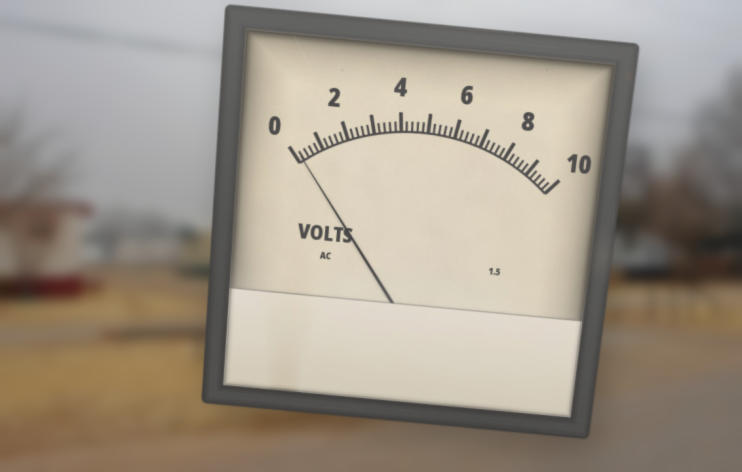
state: 0.2 V
